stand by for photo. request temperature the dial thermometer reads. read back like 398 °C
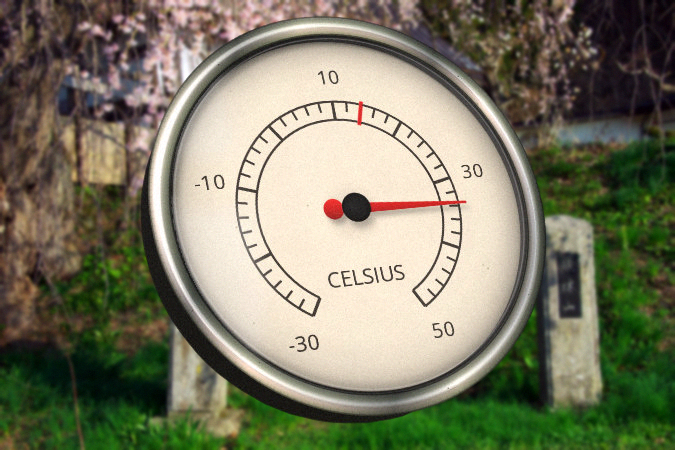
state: 34 °C
